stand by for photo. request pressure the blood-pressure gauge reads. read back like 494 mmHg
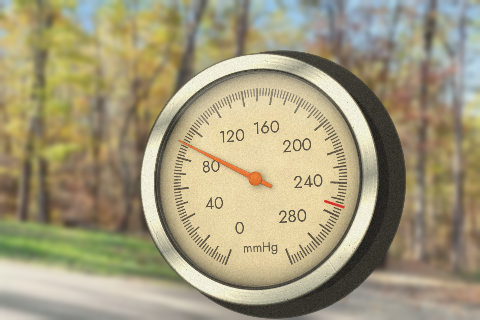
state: 90 mmHg
